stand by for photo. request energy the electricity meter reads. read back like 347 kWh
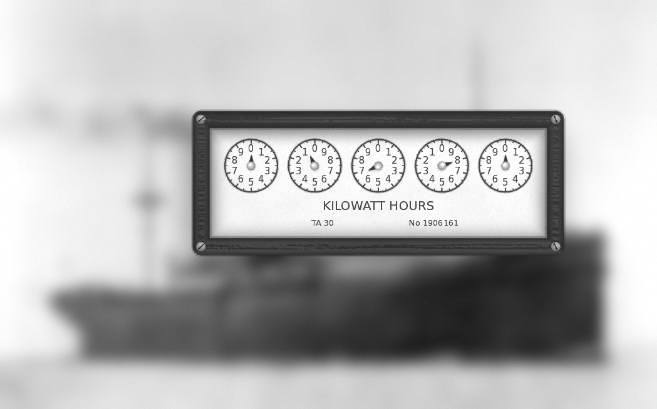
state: 680 kWh
